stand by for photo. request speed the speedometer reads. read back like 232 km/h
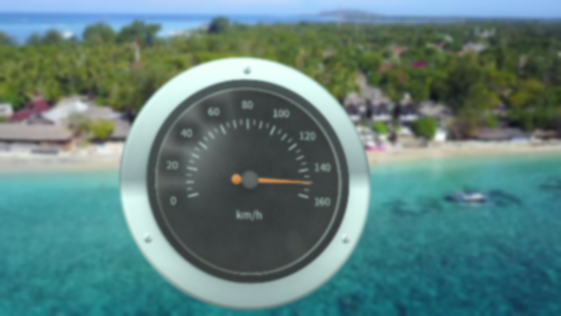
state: 150 km/h
